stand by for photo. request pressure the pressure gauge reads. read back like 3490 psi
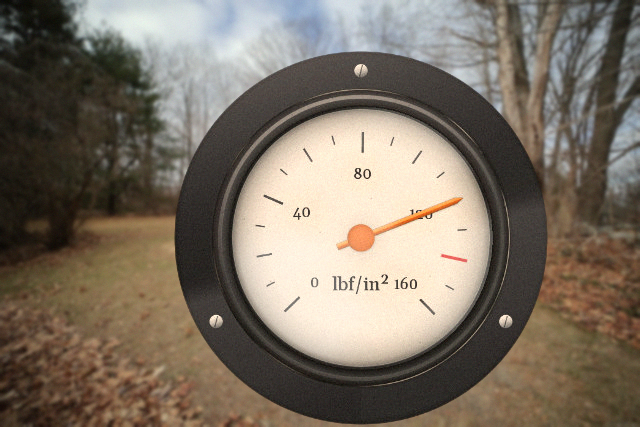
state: 120 psi
